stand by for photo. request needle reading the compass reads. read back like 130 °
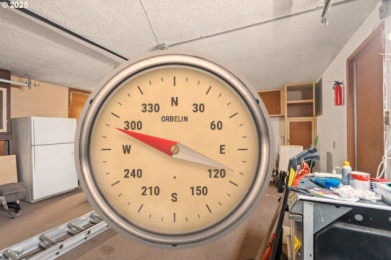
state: 290 °
